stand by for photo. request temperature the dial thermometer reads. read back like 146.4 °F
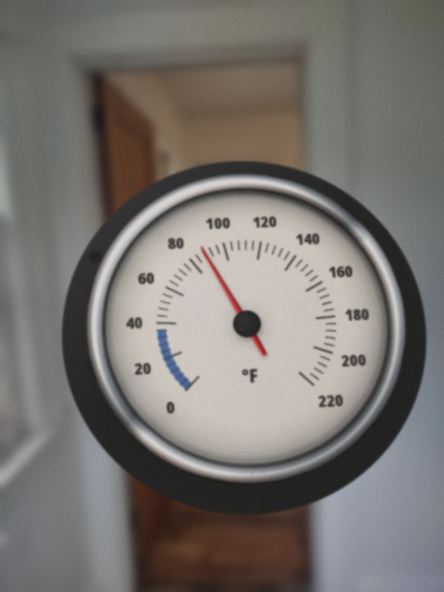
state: 88 °F
